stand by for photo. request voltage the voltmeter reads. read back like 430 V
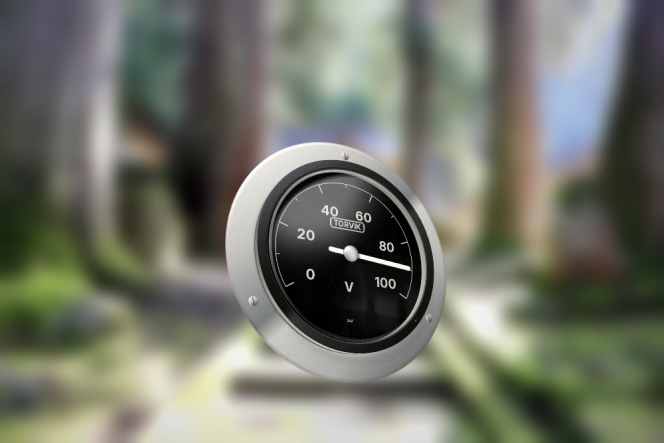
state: 90 V
